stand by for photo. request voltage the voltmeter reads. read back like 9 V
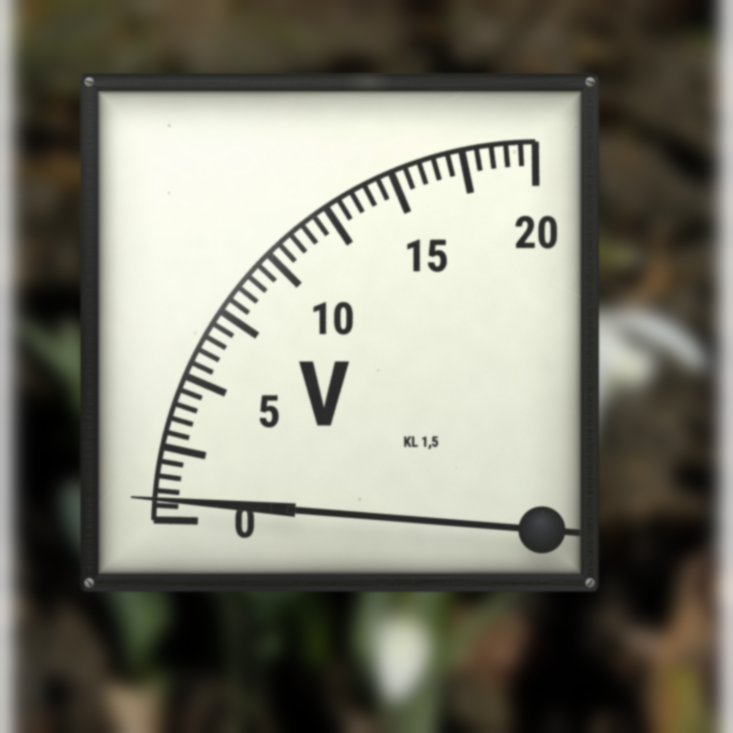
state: 0.75 V
